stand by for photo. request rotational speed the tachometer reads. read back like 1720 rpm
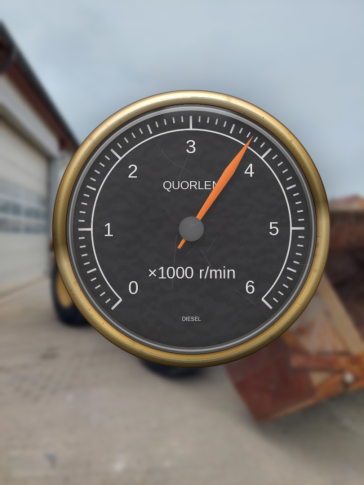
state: 3750 rpm
